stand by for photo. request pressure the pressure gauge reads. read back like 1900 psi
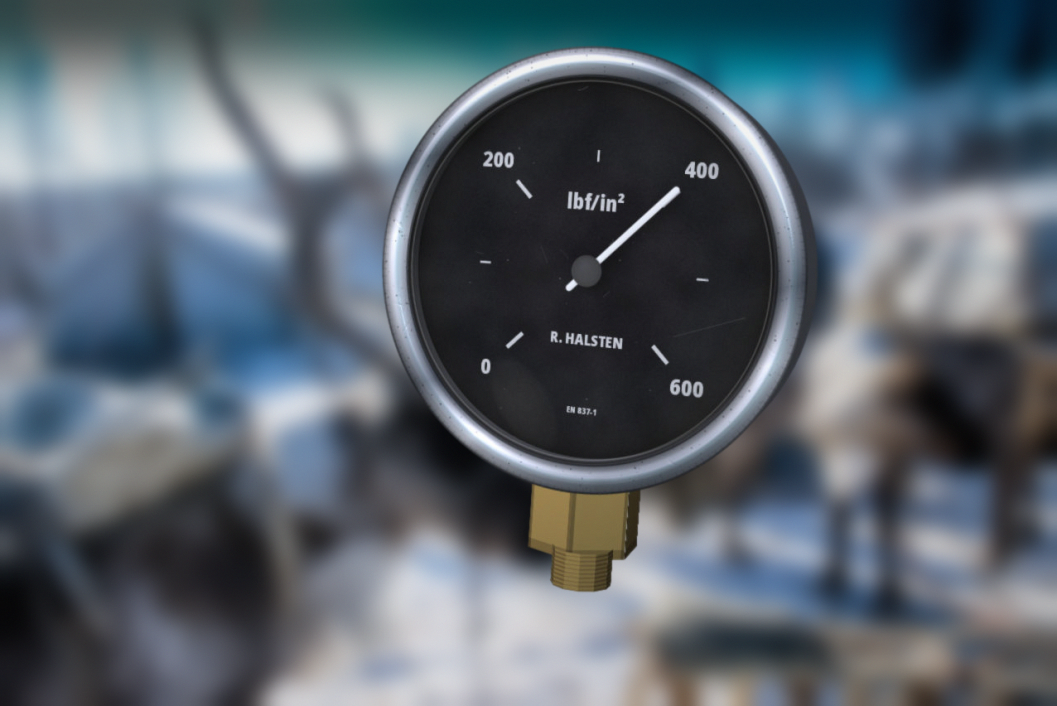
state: 400 psi
